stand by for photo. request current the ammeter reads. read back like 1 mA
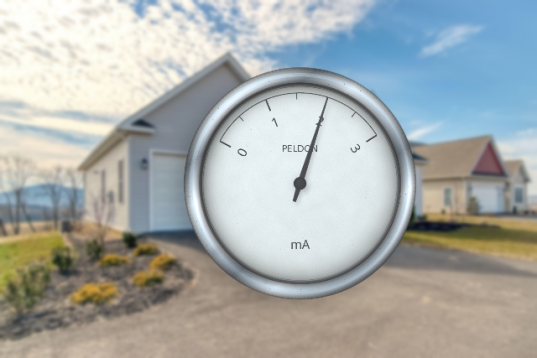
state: 2 mA
